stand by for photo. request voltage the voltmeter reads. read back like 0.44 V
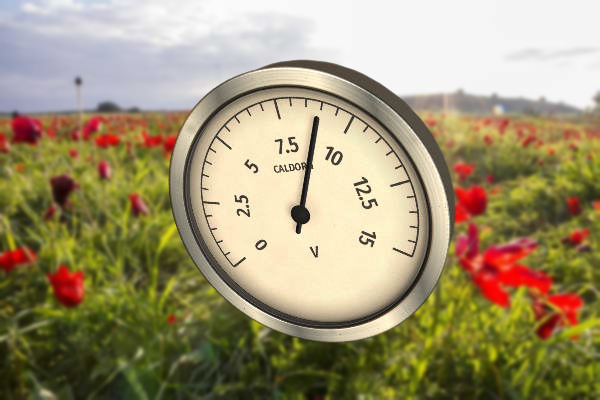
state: 9 V
